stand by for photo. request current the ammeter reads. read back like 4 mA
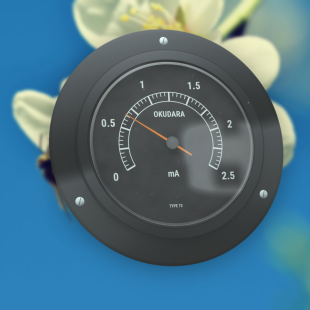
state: 0.65 mA
